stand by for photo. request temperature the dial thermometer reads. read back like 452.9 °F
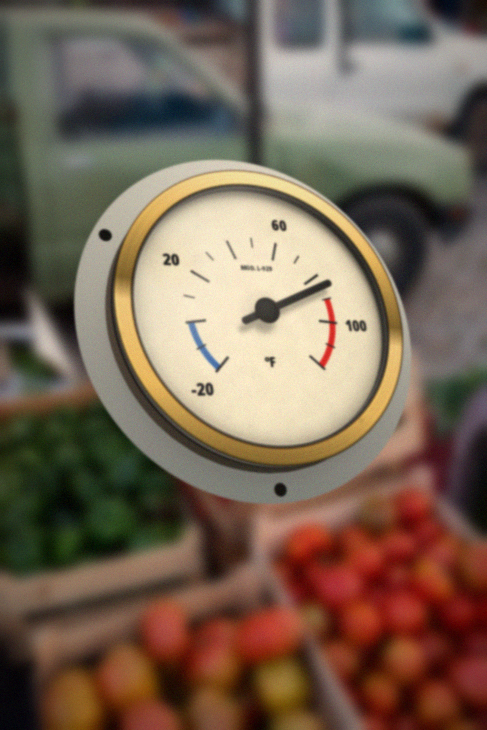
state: 85 °F
